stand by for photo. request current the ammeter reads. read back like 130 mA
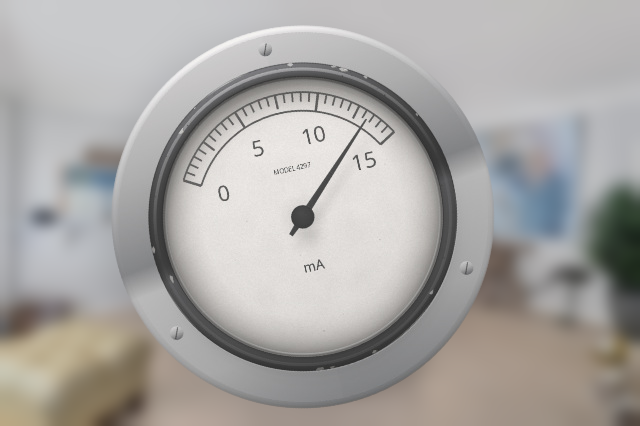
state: 13.25 mA
